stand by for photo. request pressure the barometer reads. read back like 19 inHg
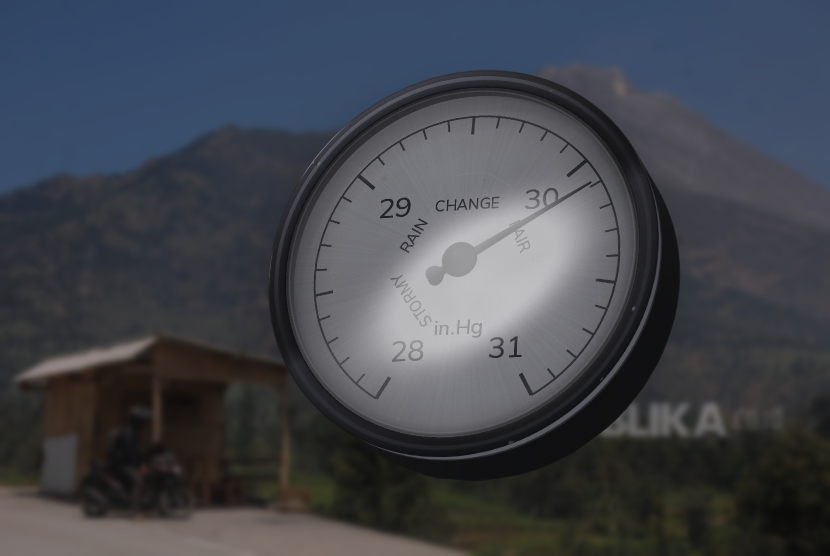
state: 30.1 inHg
